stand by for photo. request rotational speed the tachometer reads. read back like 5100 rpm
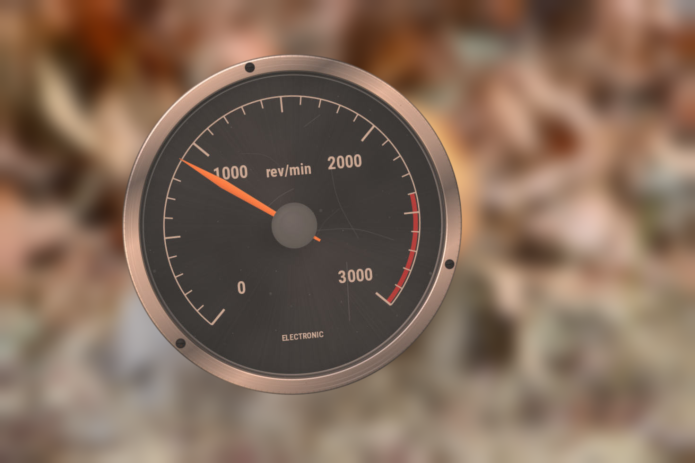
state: 900 rpm
